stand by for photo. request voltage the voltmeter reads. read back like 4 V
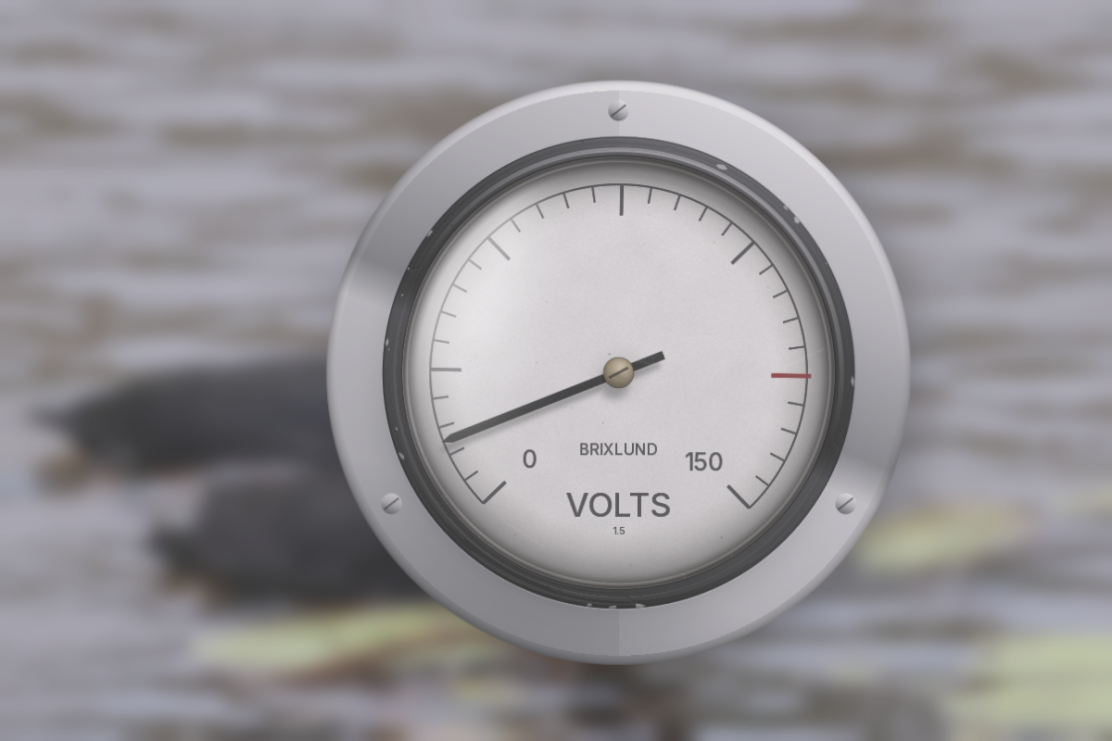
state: 12.5 V
